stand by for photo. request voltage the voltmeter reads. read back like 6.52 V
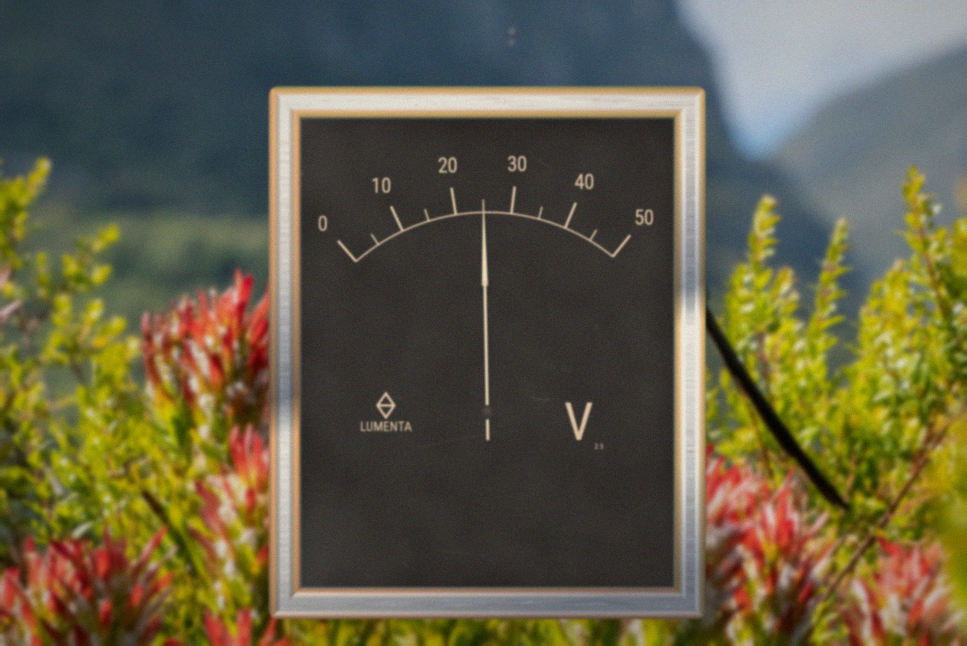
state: 25 V
